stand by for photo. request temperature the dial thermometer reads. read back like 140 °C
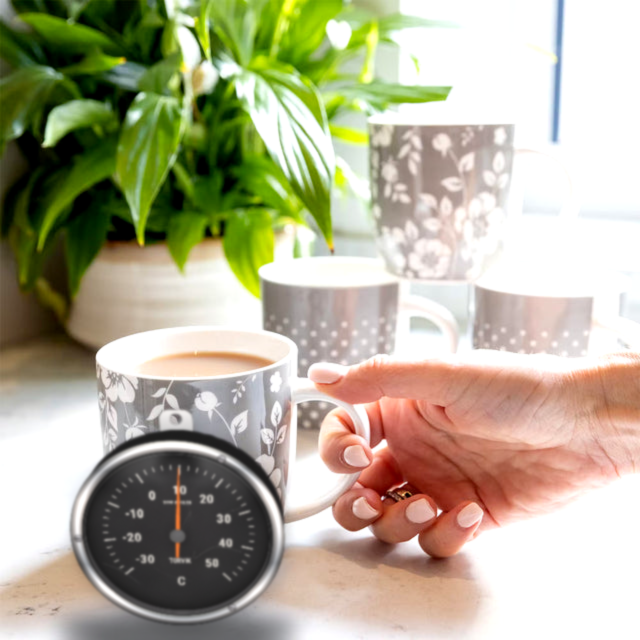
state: 10 °C
